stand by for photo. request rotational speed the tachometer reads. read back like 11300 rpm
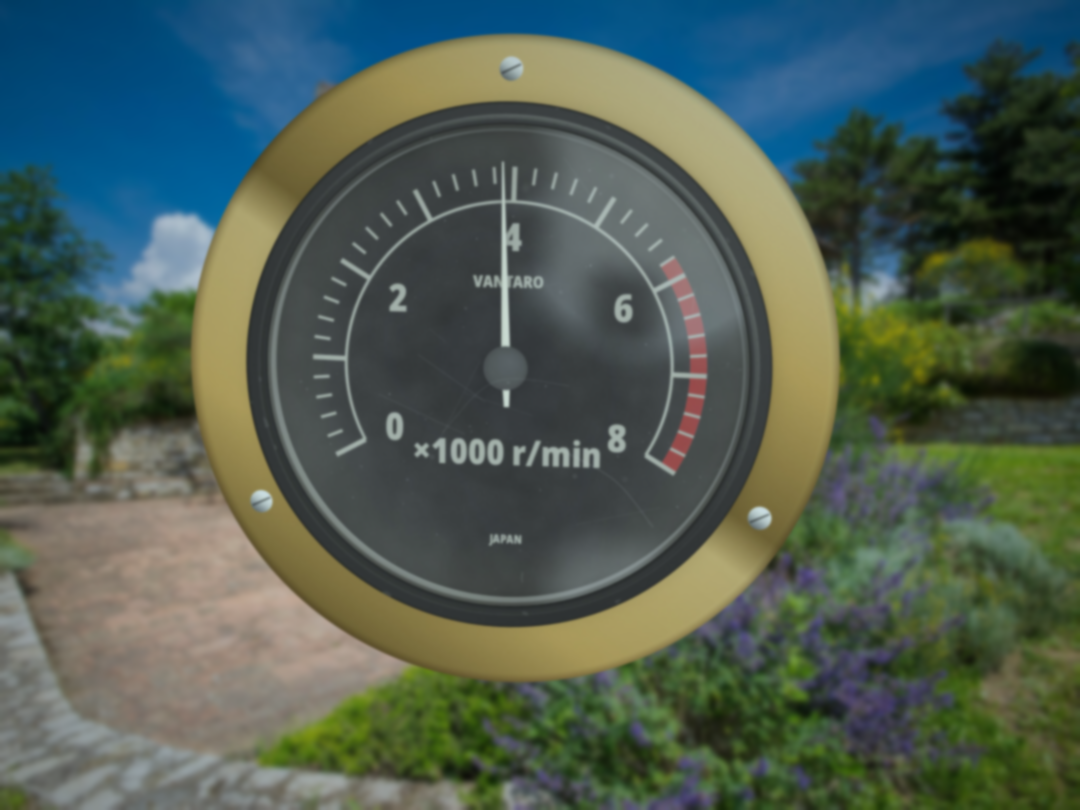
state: 3900 rpm
